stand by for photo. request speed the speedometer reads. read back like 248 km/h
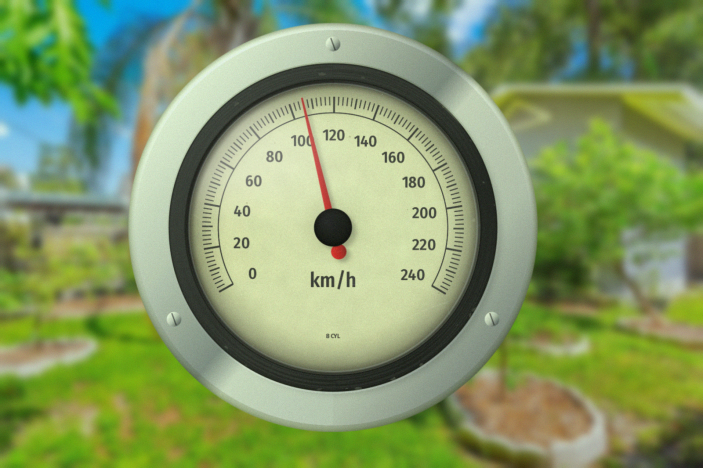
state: 106 km/h
